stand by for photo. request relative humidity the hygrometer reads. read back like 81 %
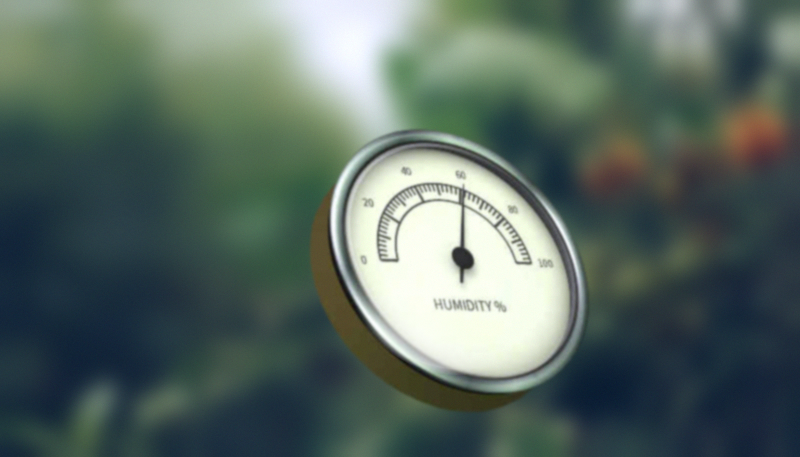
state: 60 %
